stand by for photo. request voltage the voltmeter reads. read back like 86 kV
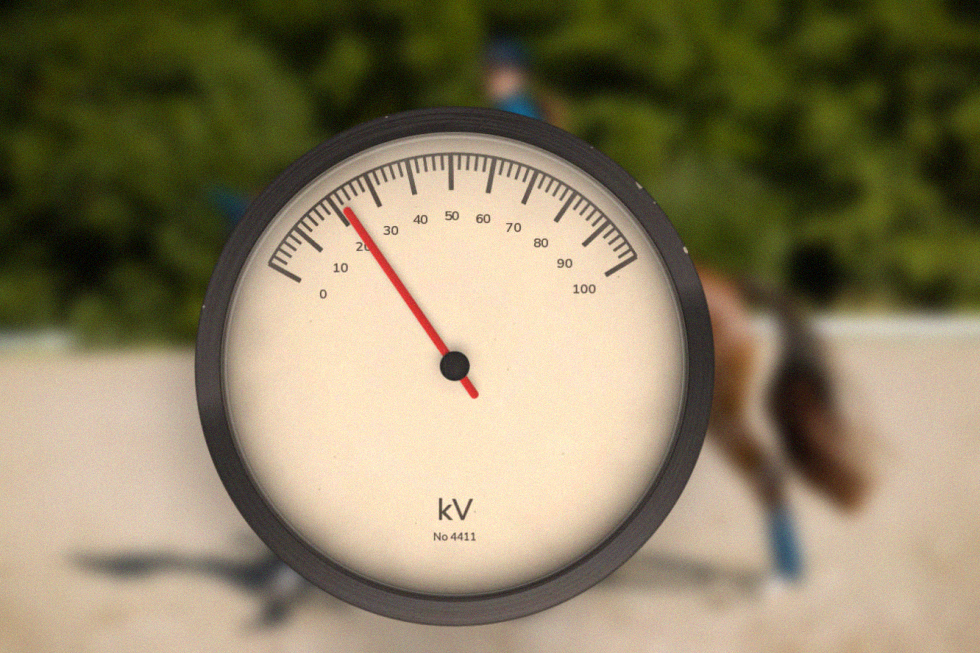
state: 22 kV
